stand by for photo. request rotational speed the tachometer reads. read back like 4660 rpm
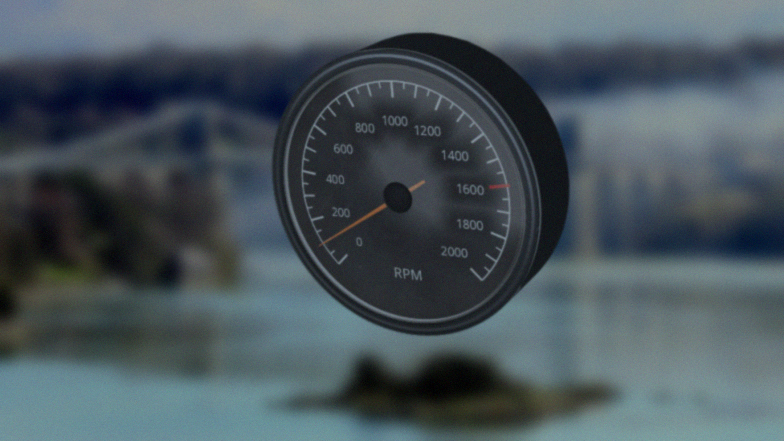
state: 100 rpm
